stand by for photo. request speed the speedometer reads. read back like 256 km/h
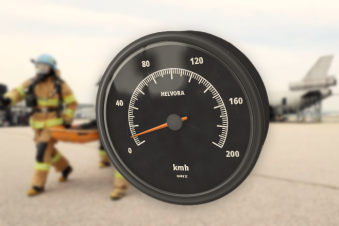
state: 10 km/h
